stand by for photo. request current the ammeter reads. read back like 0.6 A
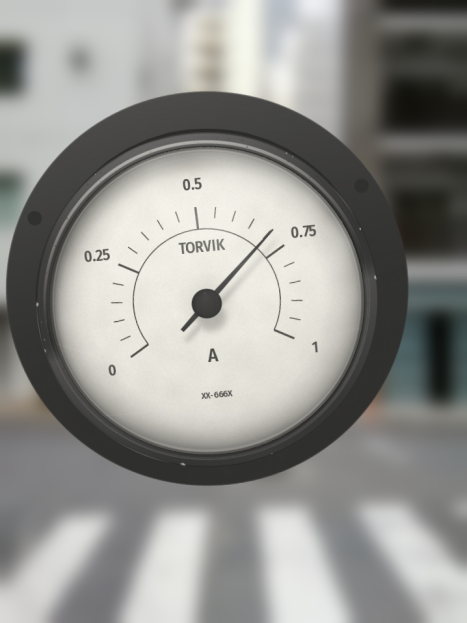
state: 0.7 A
